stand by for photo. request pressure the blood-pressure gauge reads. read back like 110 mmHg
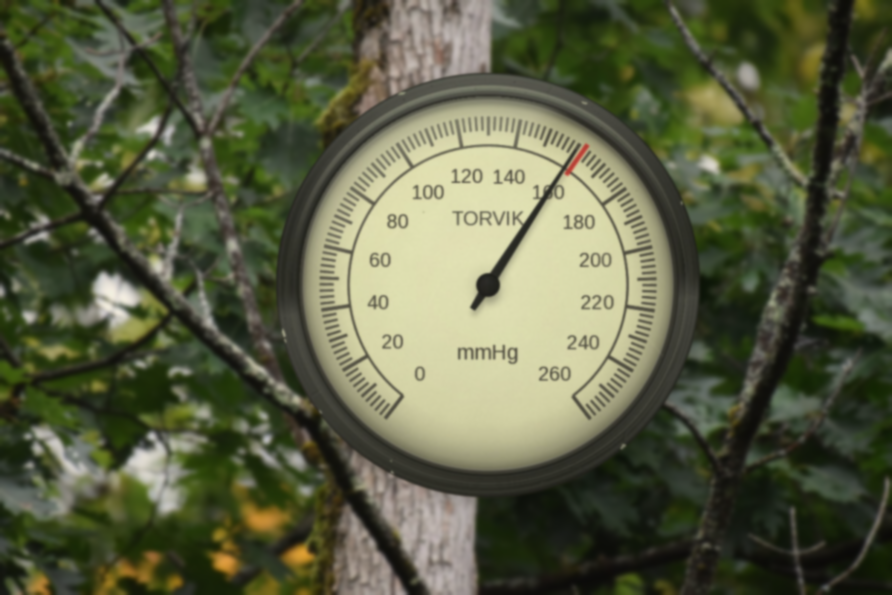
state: 160 mmHg
